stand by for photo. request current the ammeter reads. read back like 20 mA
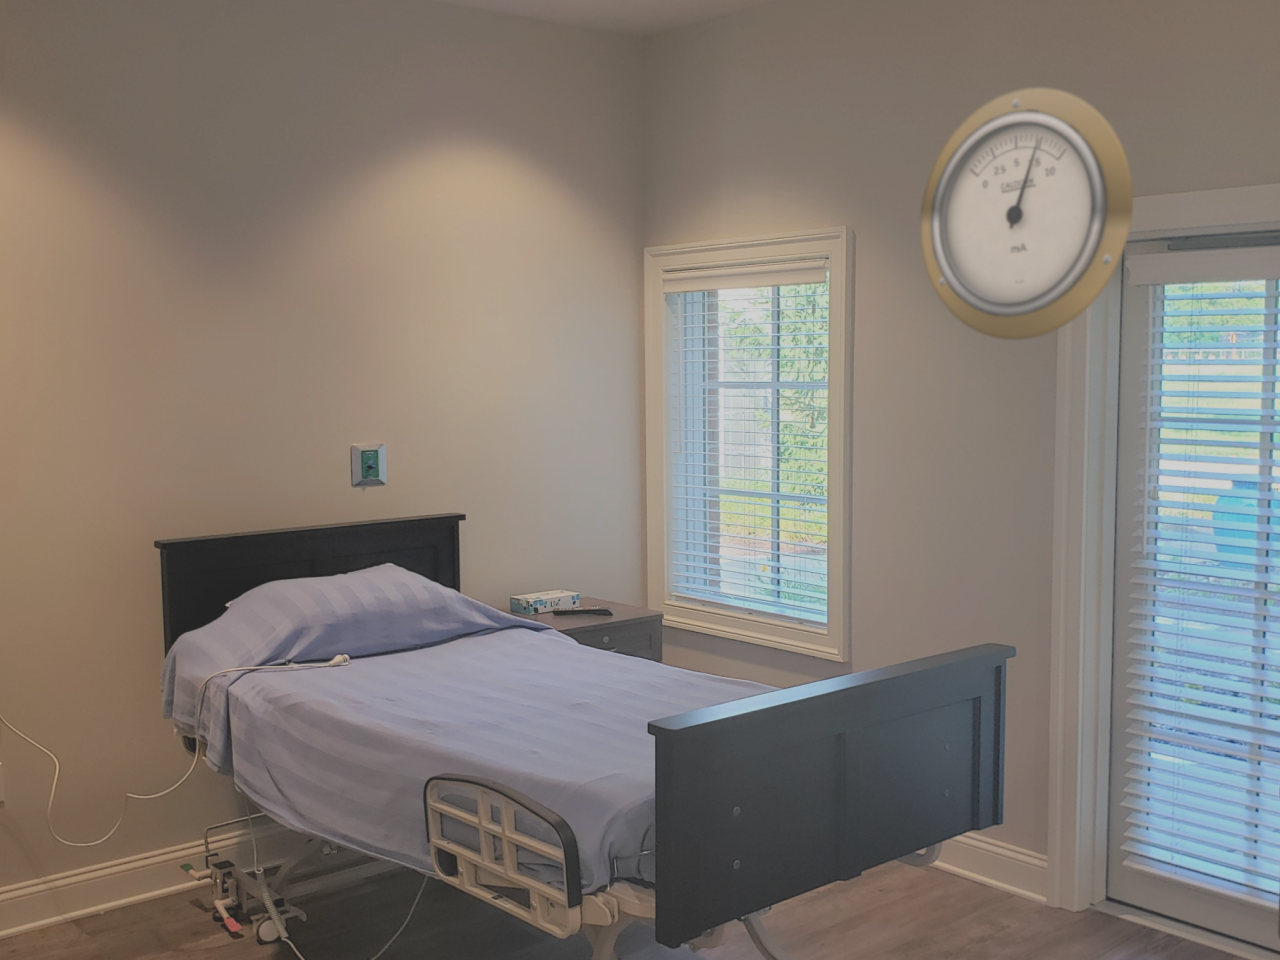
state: 7.5 mA
